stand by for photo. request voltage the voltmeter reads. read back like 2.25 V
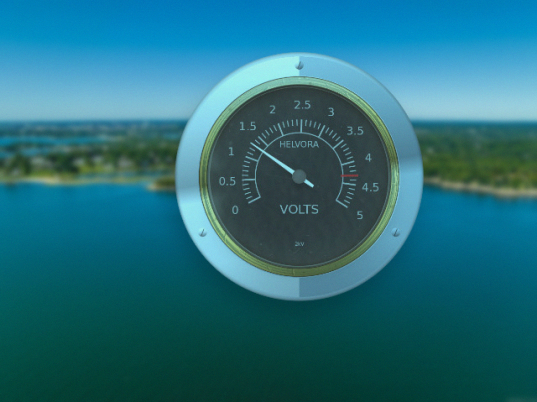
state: 1.3 V
